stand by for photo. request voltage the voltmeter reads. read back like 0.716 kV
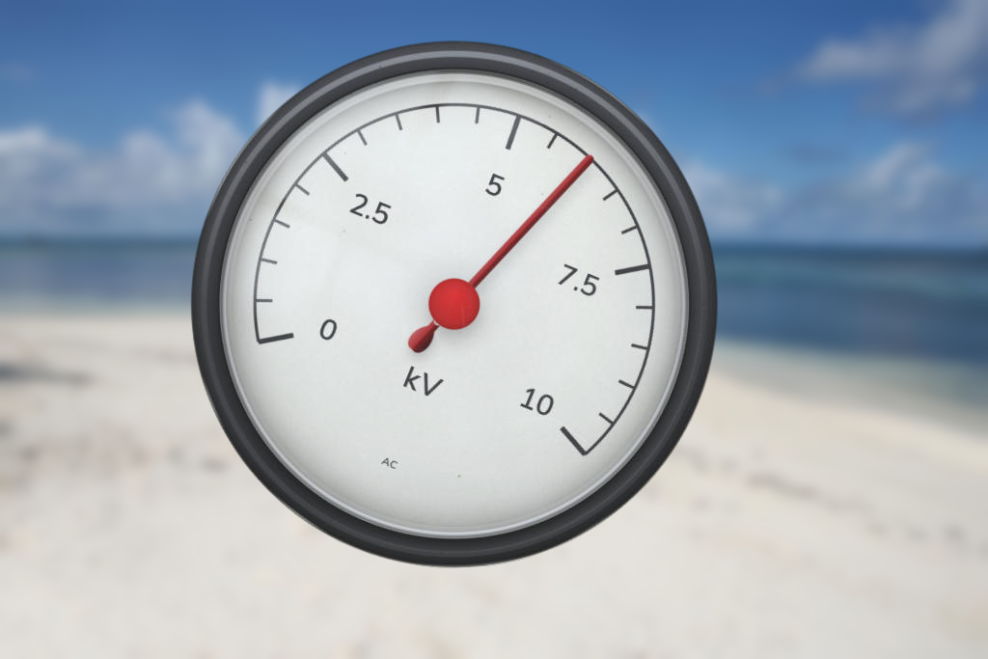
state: 6 kV
